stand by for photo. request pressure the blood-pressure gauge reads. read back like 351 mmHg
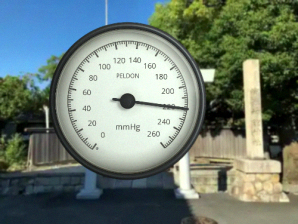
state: 220 mmHg
